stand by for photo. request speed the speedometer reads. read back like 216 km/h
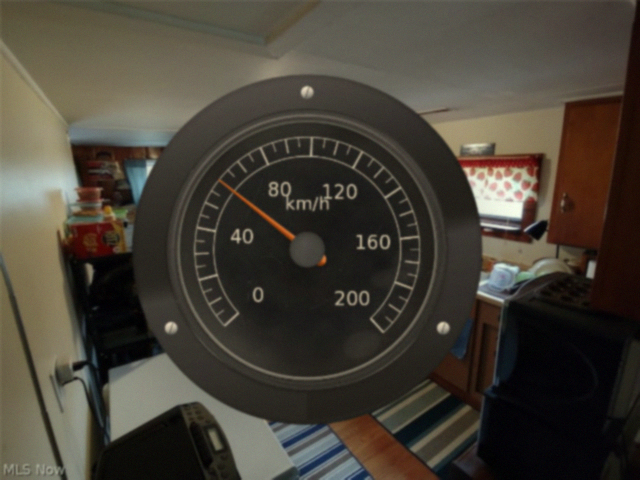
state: 60 km/h
